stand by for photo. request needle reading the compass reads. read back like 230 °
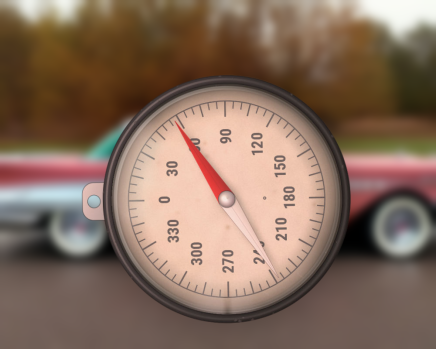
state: 57.5 °
